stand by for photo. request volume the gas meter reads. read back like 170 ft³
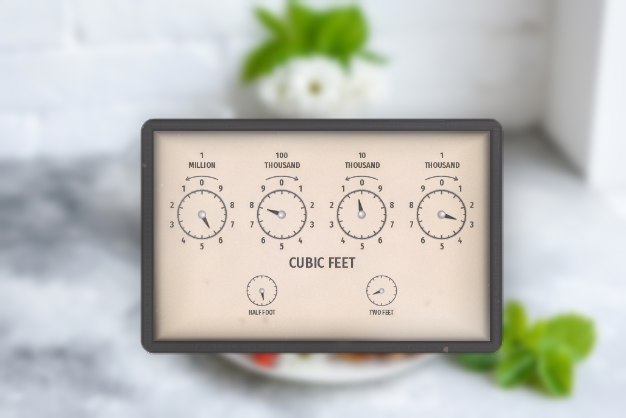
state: 580300 ft³
